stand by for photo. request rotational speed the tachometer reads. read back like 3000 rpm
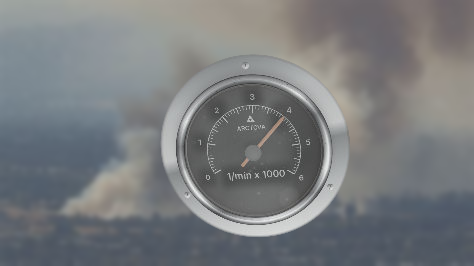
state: 4000 rpm
